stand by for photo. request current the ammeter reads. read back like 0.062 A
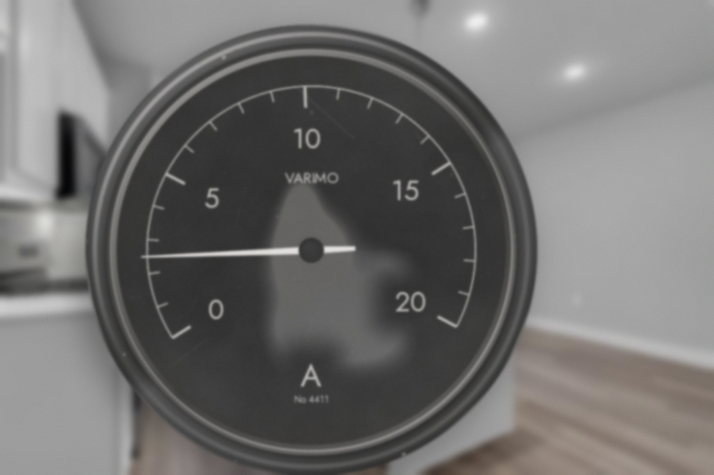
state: 2.5 A
